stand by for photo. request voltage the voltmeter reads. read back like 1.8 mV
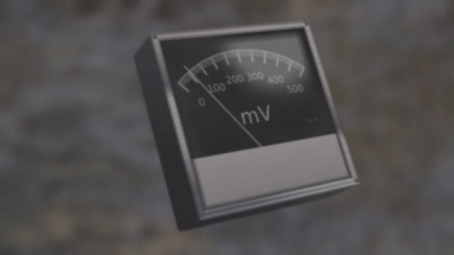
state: 50 mV
